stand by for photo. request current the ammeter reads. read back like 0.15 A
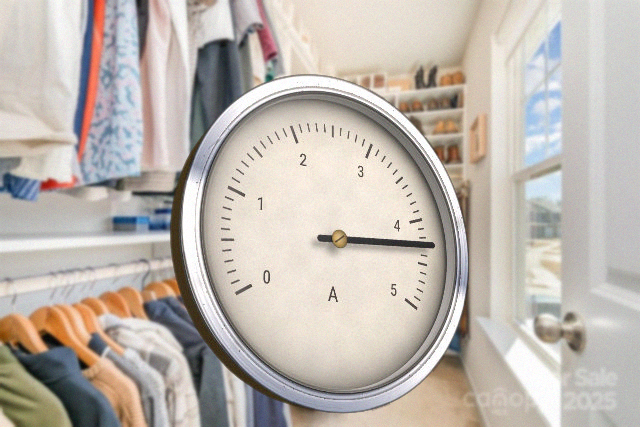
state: 4.3 A
